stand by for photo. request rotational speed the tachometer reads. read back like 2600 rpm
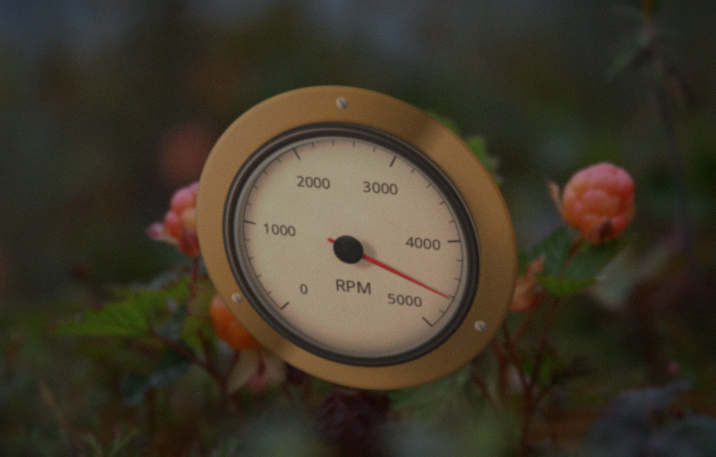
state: 4600 rpm
